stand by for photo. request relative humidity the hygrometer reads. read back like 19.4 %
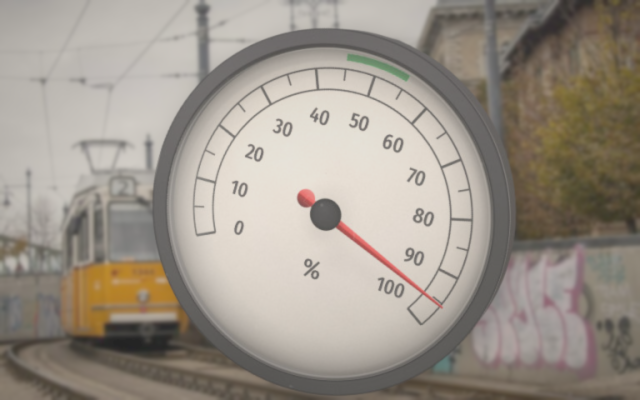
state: 95 %
